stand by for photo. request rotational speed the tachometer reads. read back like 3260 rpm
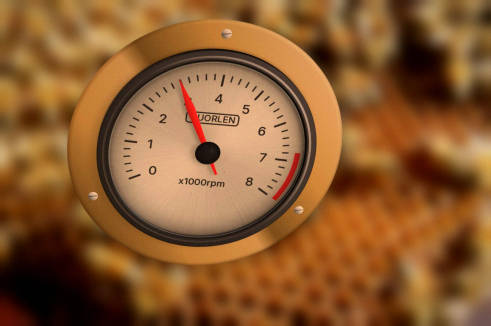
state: 3000 rpm
